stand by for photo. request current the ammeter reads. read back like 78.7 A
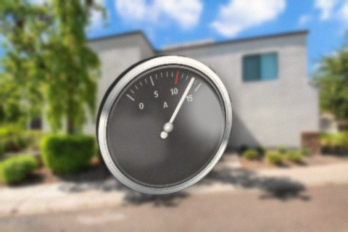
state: 13 A
